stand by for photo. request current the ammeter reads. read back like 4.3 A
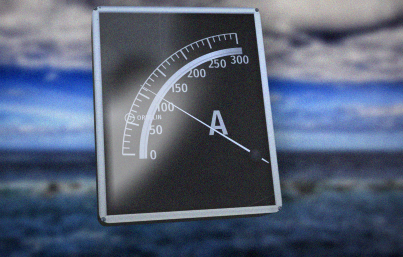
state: 110 A
